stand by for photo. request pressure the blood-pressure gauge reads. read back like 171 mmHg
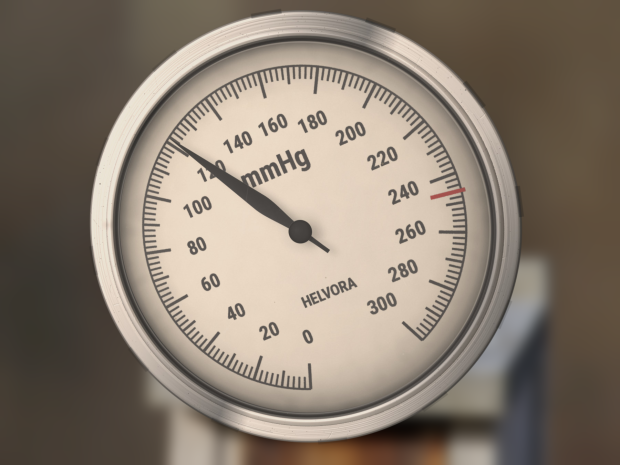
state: 122 mmHg
